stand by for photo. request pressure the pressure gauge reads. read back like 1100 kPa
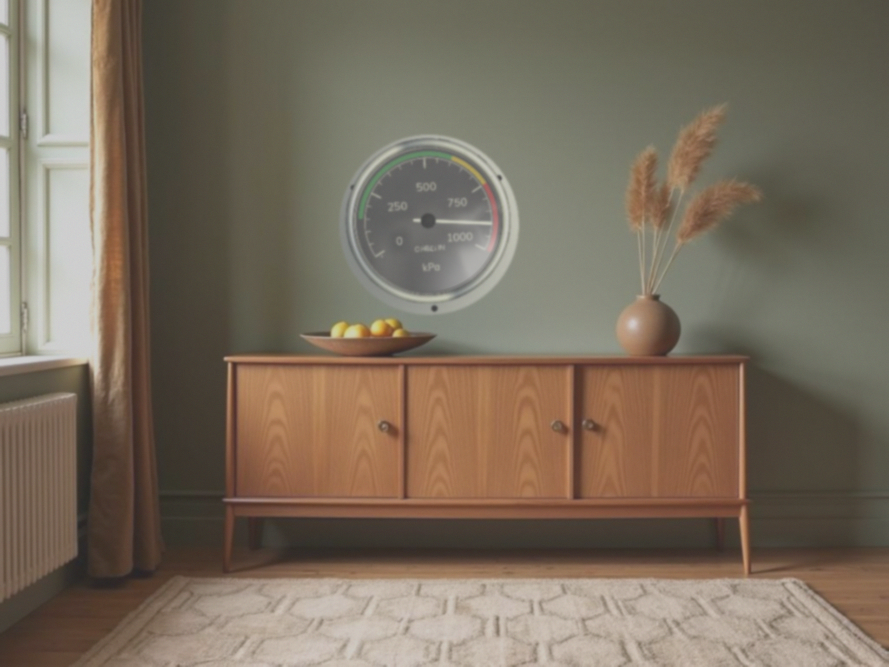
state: 900 kPa
